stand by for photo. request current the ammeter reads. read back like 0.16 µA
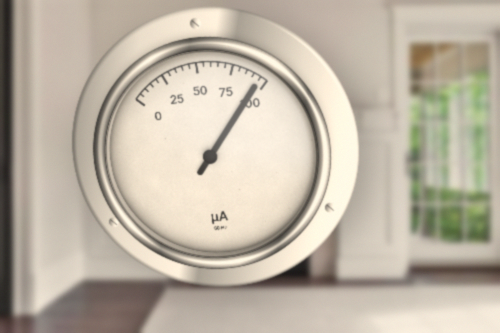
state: 95 µA
